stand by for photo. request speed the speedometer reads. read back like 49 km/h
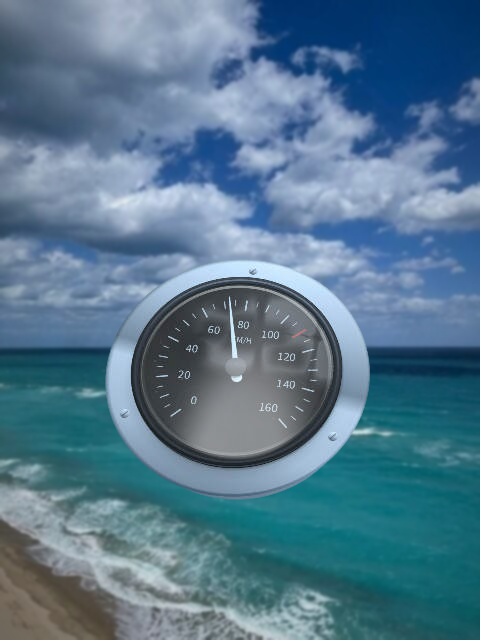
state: 72.5 km/h
